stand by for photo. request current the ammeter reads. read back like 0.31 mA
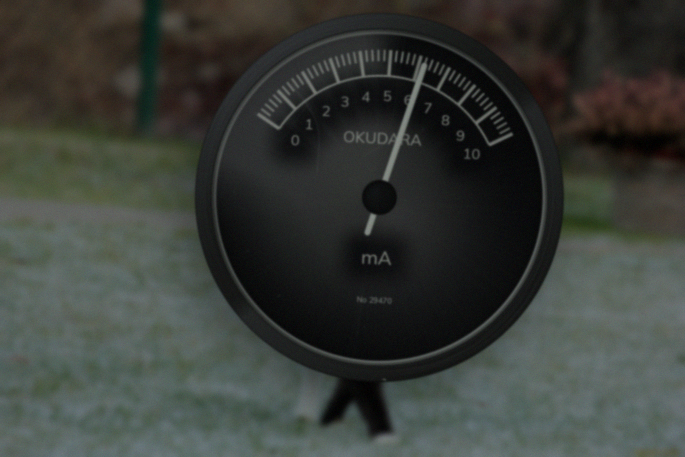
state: 6.2 mA
